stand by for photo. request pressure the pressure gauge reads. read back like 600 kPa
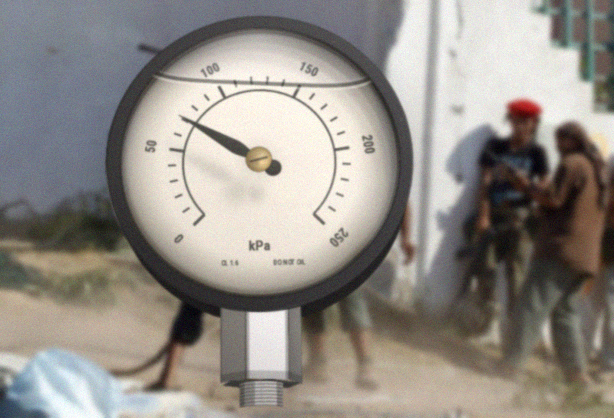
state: 70 kPa
